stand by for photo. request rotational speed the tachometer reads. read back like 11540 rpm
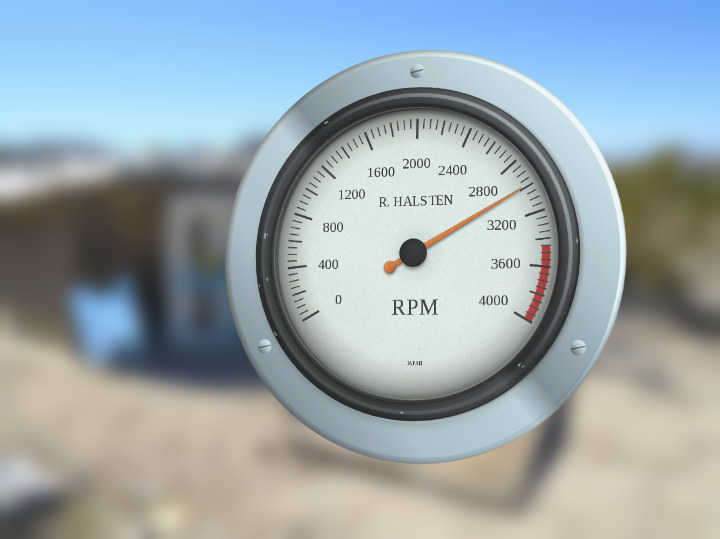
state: 3000 rpm
